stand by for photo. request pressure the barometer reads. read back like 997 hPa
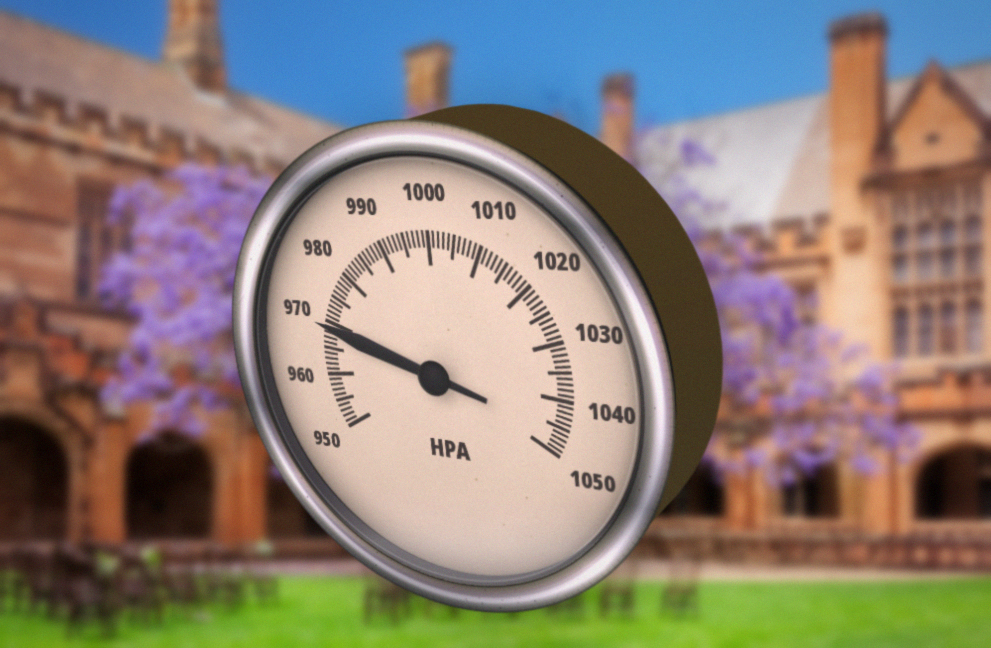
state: 970 hPa
